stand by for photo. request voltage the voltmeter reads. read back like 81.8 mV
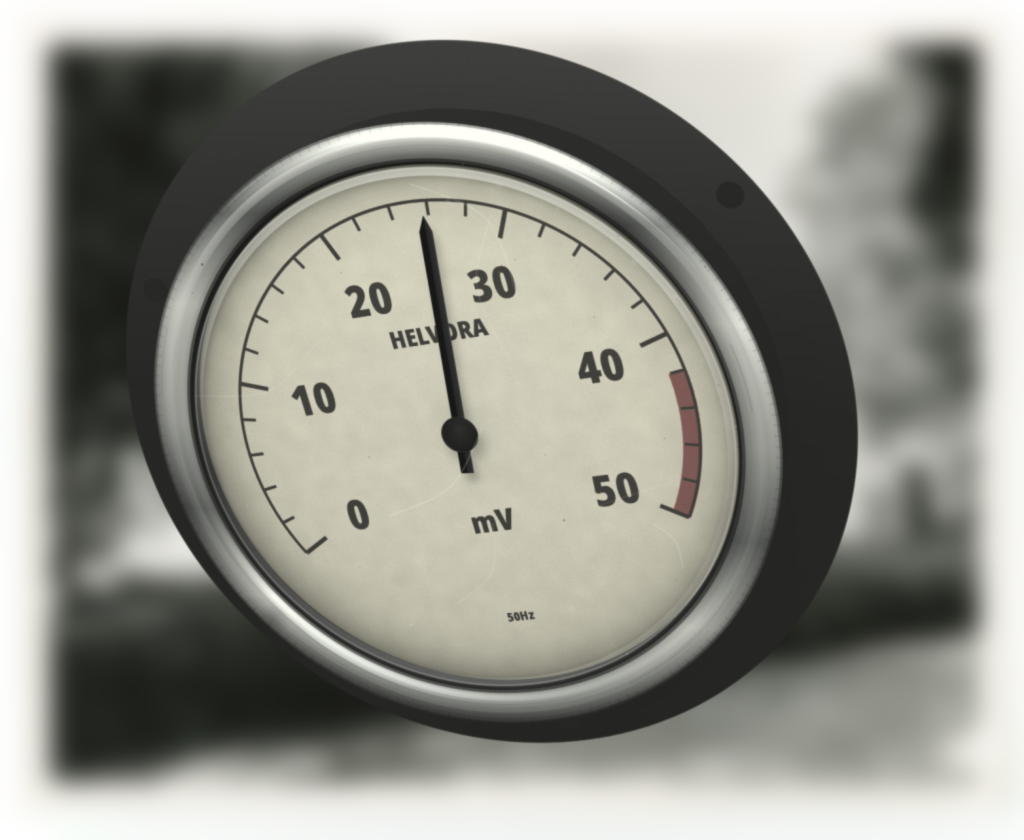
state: 26 mV
